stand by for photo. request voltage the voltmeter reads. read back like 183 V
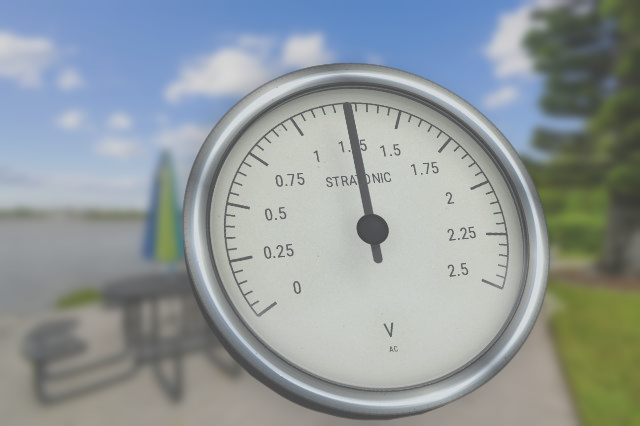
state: 1.25 V
